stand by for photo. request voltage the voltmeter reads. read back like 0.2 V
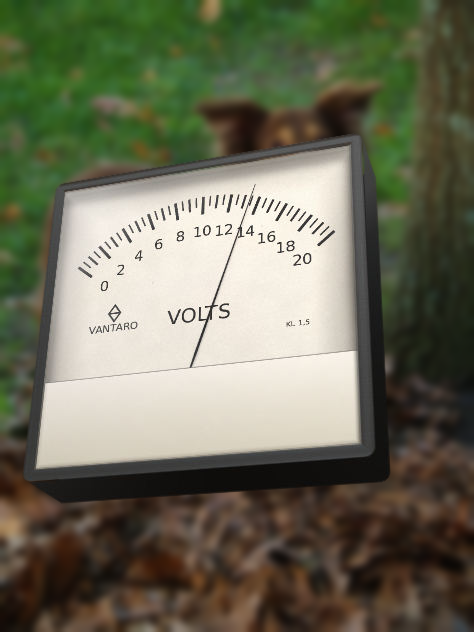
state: 13.5 V
